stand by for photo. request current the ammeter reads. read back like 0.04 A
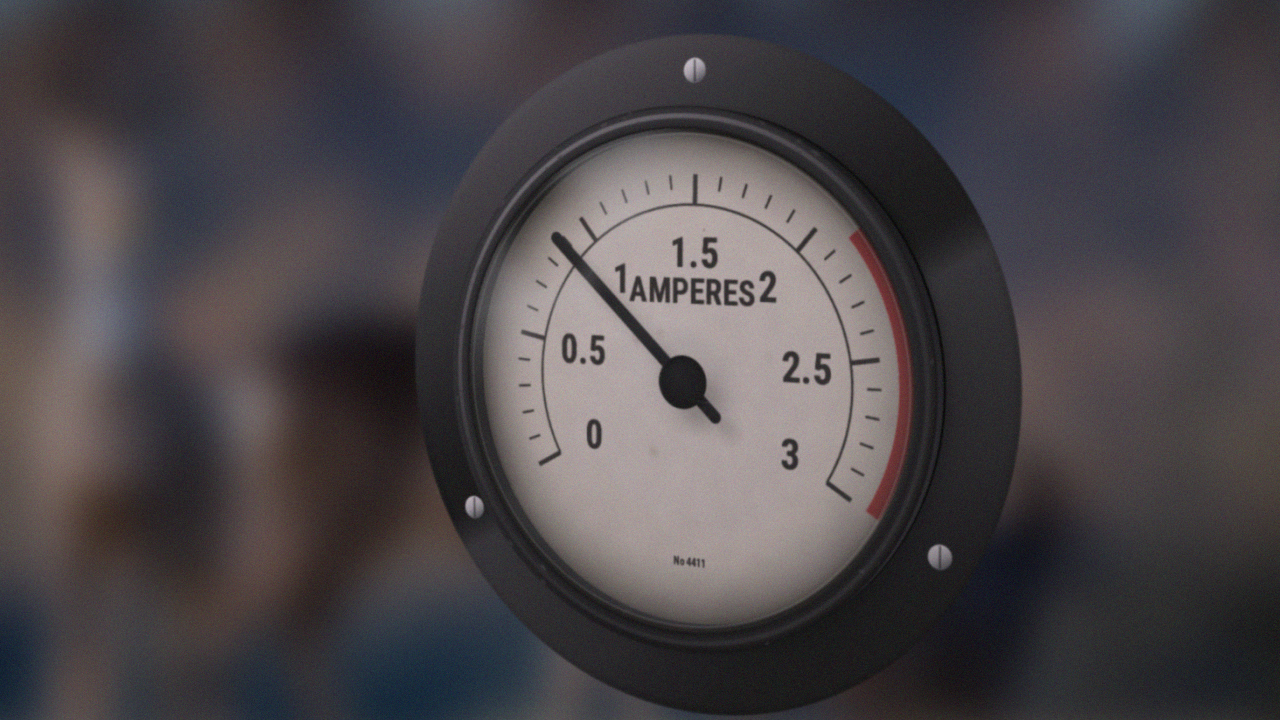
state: 0.9 A
